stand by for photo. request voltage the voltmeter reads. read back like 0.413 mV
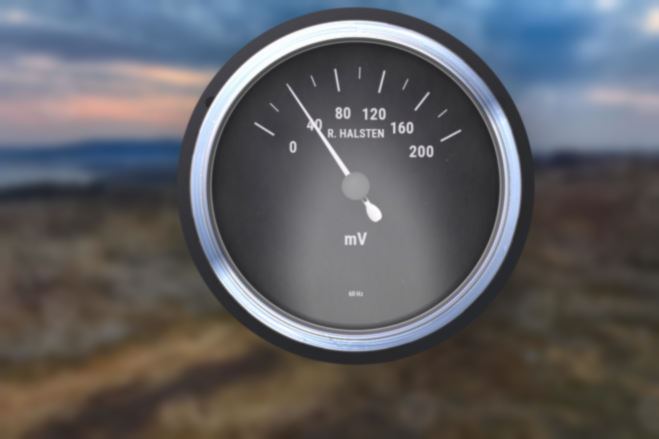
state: 40 mV
